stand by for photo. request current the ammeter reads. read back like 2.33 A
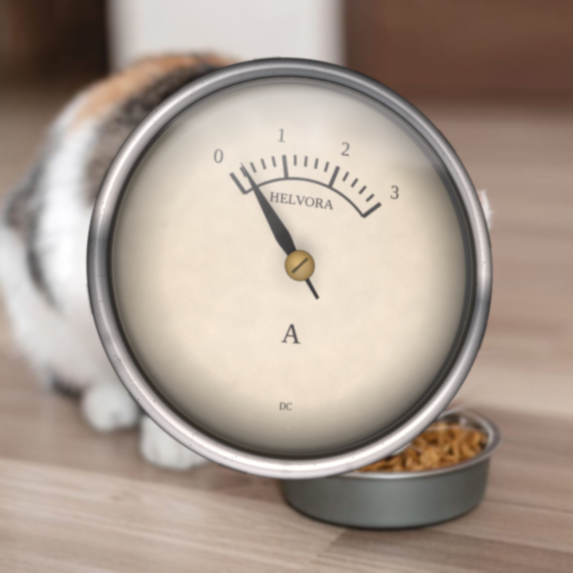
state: 0.2 A
